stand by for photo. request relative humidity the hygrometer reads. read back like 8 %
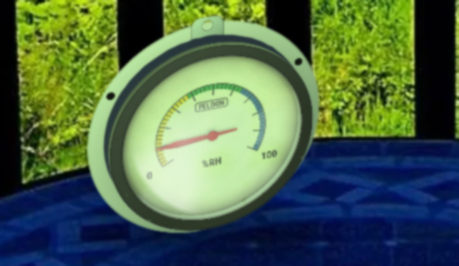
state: 10 %
